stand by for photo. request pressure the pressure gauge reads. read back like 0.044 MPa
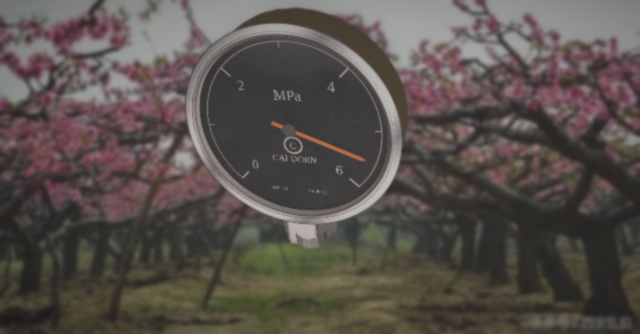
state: 5.5 MPa
